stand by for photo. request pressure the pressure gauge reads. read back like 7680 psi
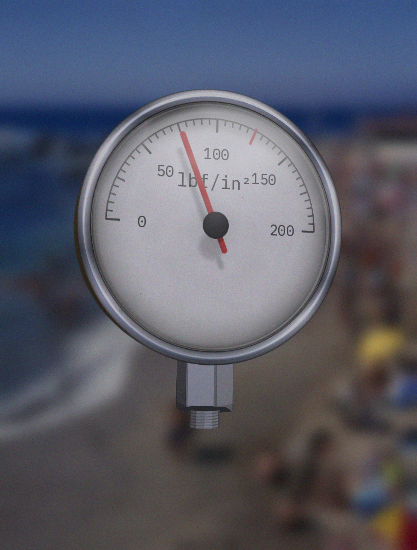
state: 75 psi
